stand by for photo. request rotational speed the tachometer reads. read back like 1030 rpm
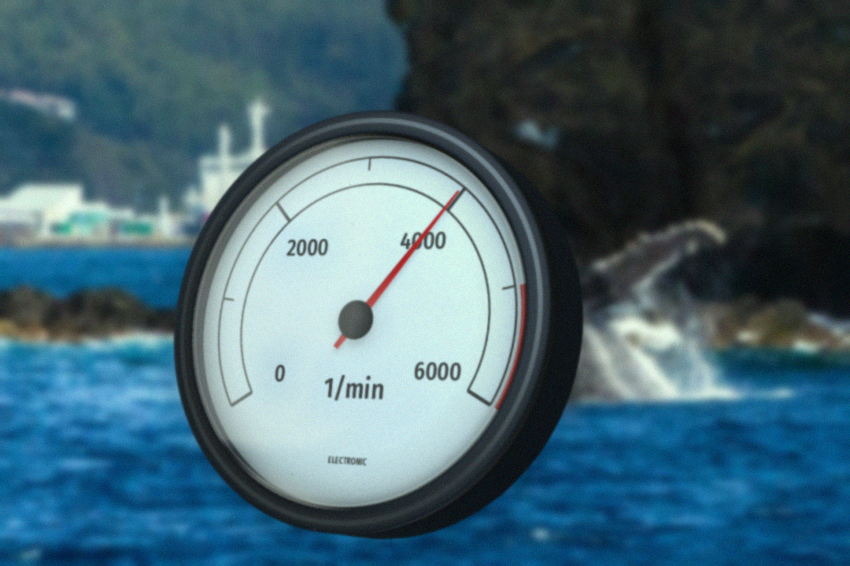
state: 4000 rpm
